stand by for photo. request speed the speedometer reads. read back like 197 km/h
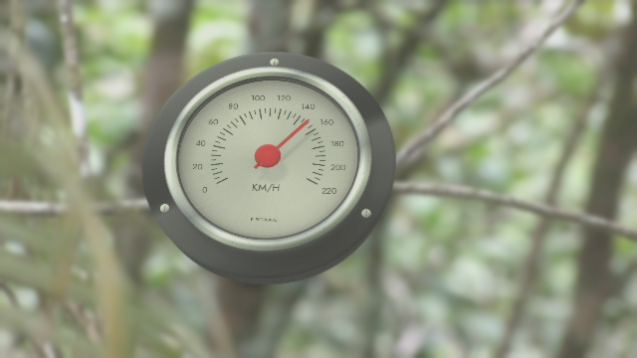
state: 150 km/h
